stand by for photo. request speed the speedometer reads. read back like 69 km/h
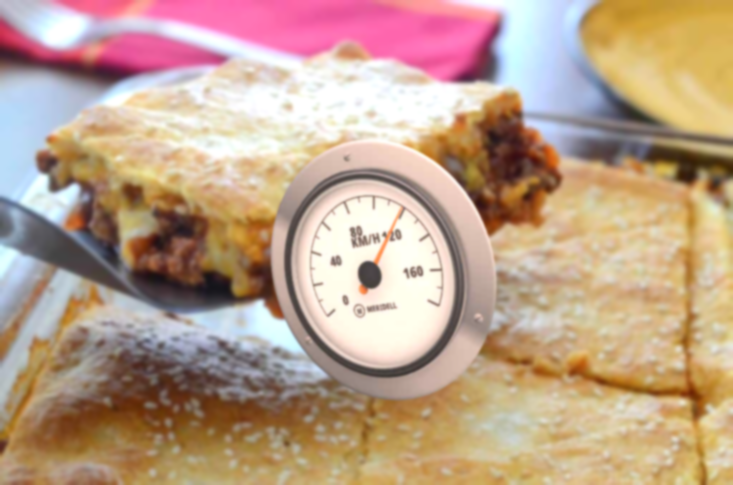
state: 120 km/h
